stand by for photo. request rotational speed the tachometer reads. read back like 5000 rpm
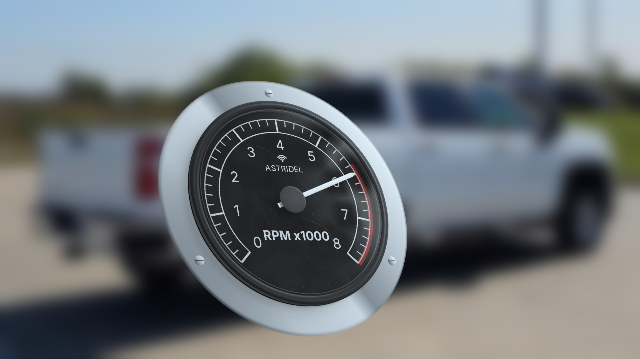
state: 6000 rpm
